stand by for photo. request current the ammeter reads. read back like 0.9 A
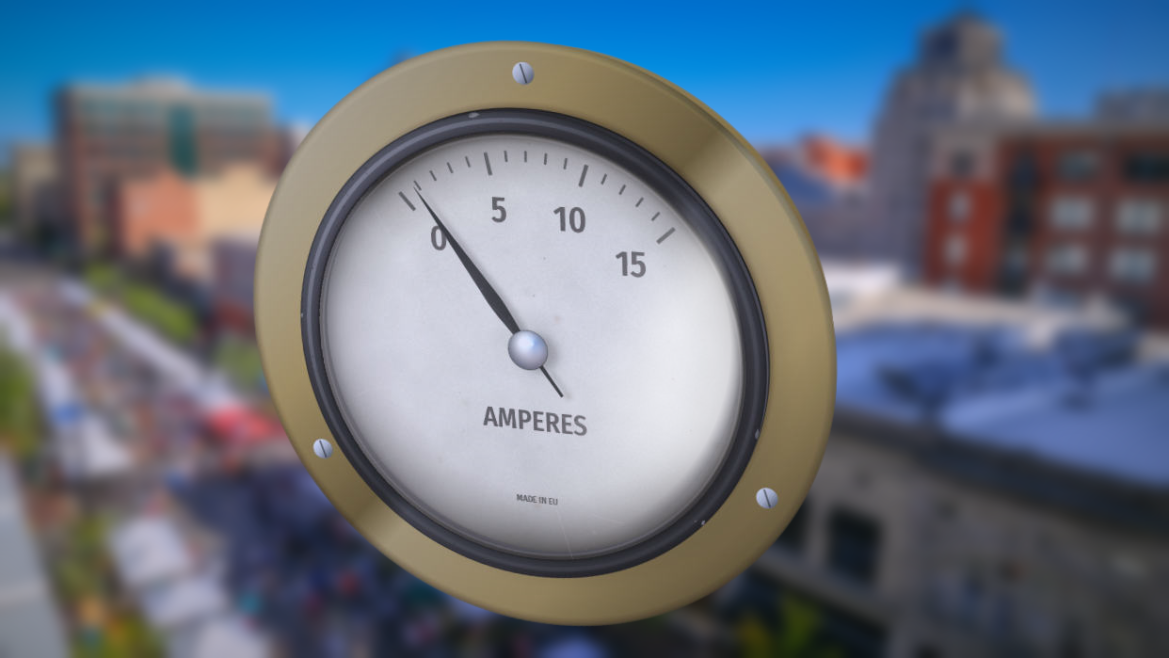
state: 1 A
